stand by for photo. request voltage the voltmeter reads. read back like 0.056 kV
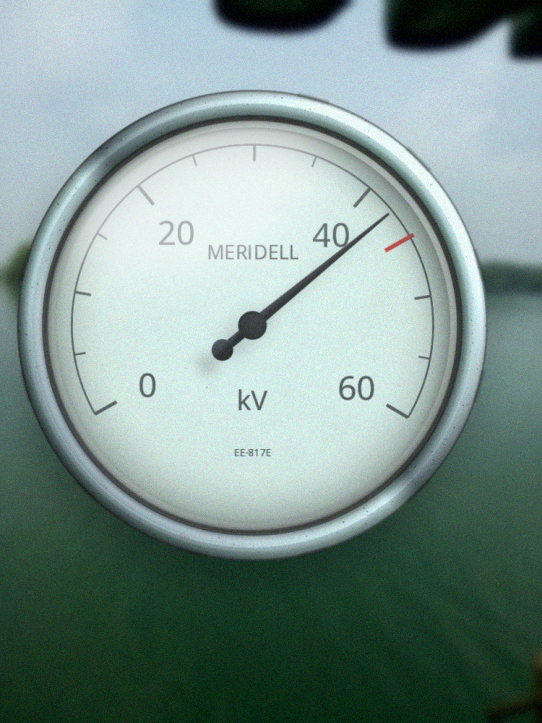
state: 42.5 kV
